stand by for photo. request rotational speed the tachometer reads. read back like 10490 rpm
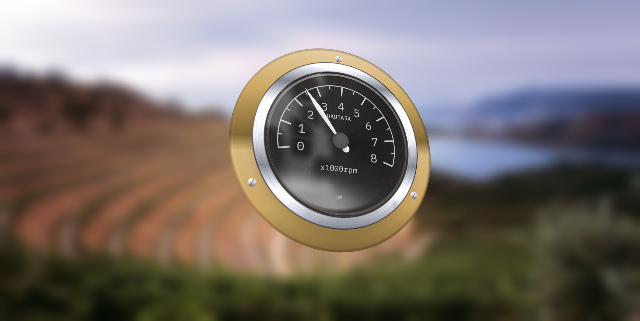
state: 2500 rpm
